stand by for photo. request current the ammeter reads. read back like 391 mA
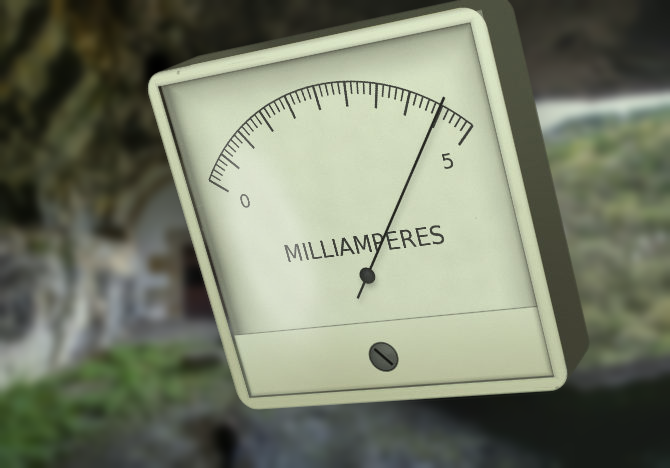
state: 4.5 mA
